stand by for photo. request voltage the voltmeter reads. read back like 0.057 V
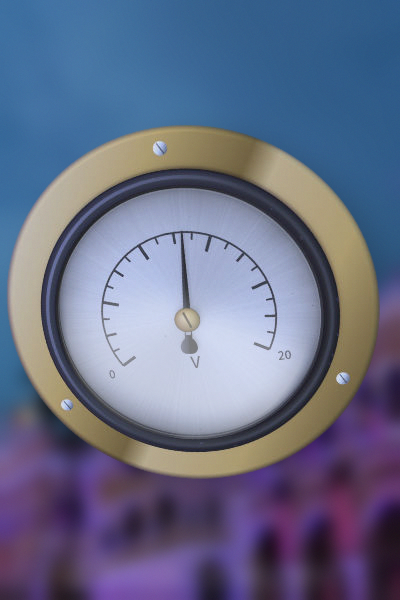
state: 10.5 V
